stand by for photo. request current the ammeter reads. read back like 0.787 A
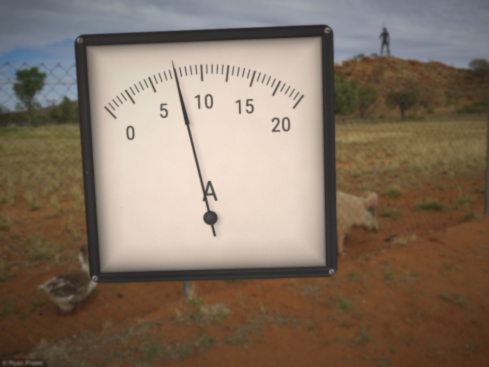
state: 7.5 A
